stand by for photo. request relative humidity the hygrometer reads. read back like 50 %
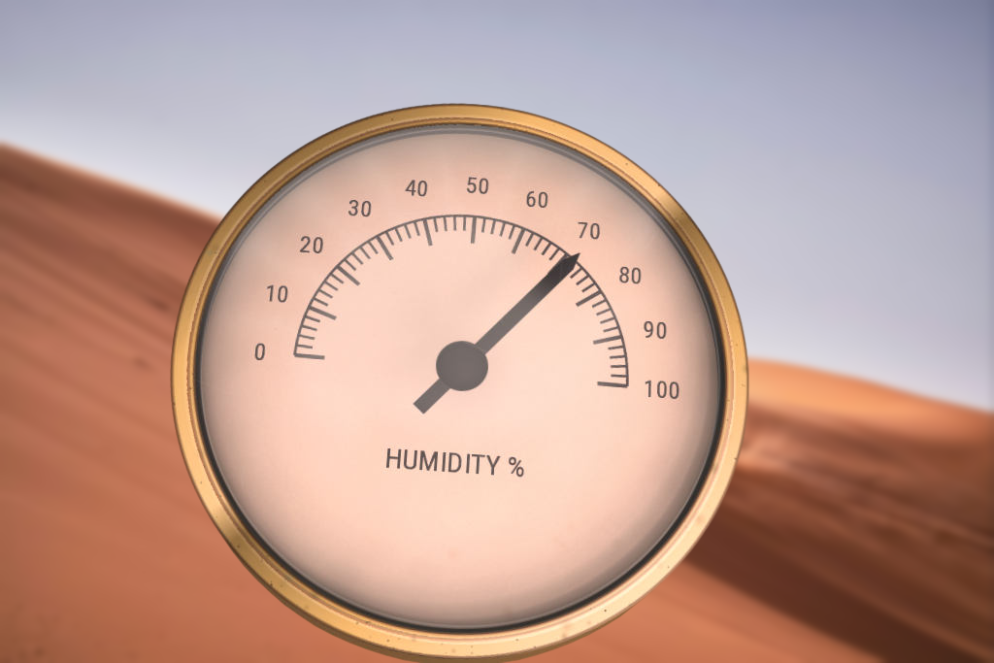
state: 72 %
